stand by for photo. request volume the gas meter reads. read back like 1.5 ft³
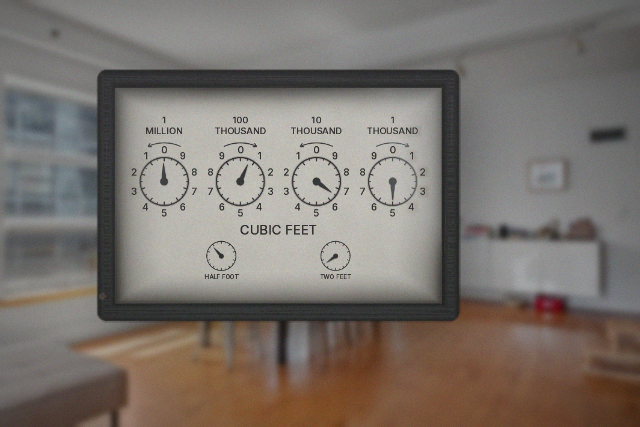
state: 6500 ft³
